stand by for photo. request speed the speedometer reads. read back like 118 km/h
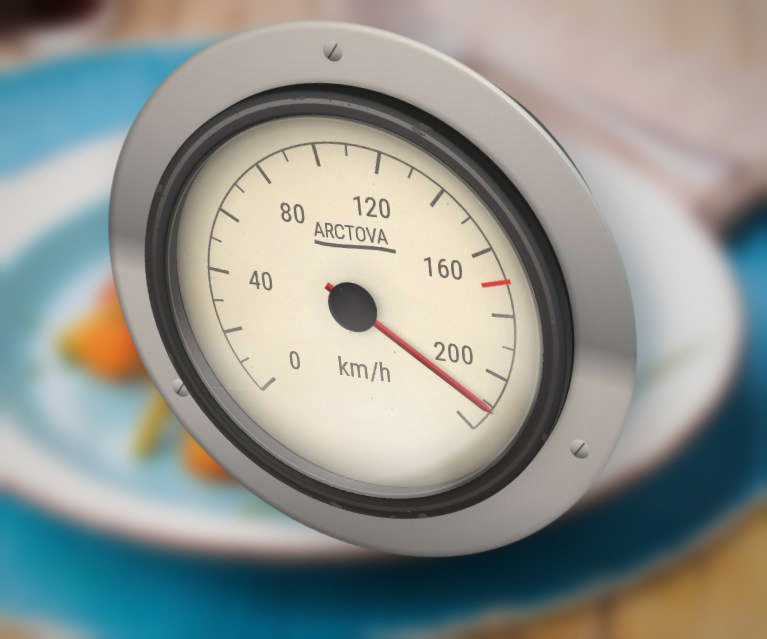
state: 210 km/h
